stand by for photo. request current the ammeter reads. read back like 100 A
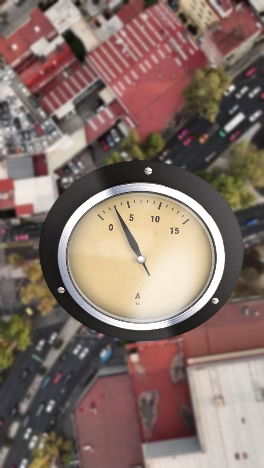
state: 3 A
